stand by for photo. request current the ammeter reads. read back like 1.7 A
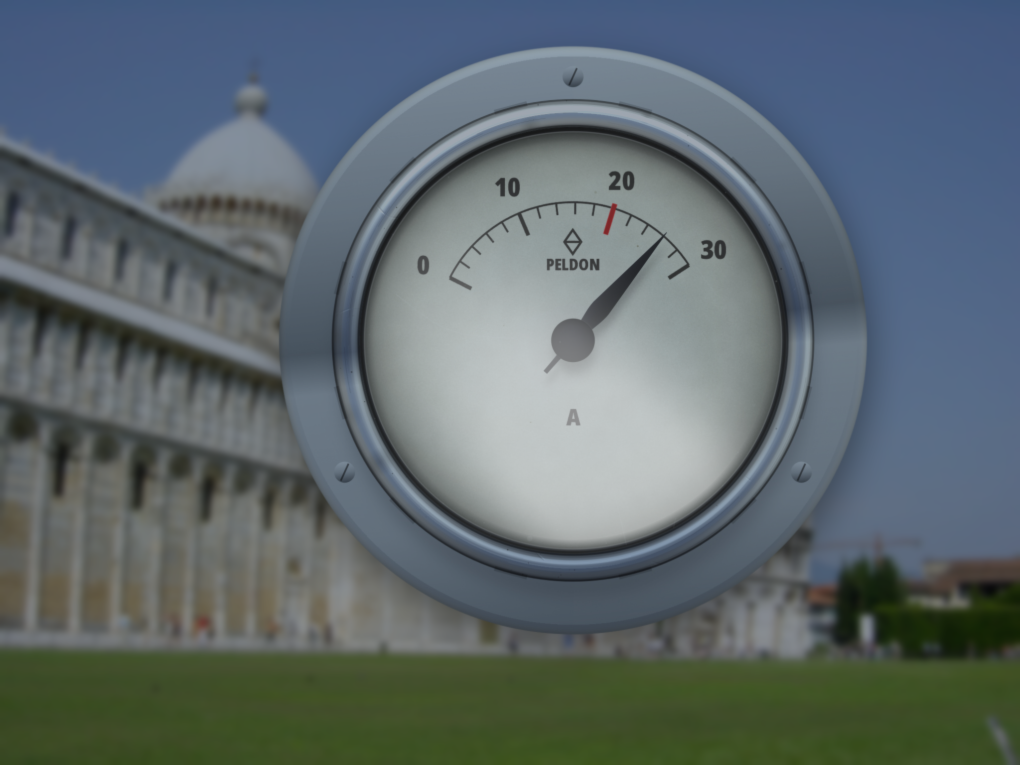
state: 26 A
